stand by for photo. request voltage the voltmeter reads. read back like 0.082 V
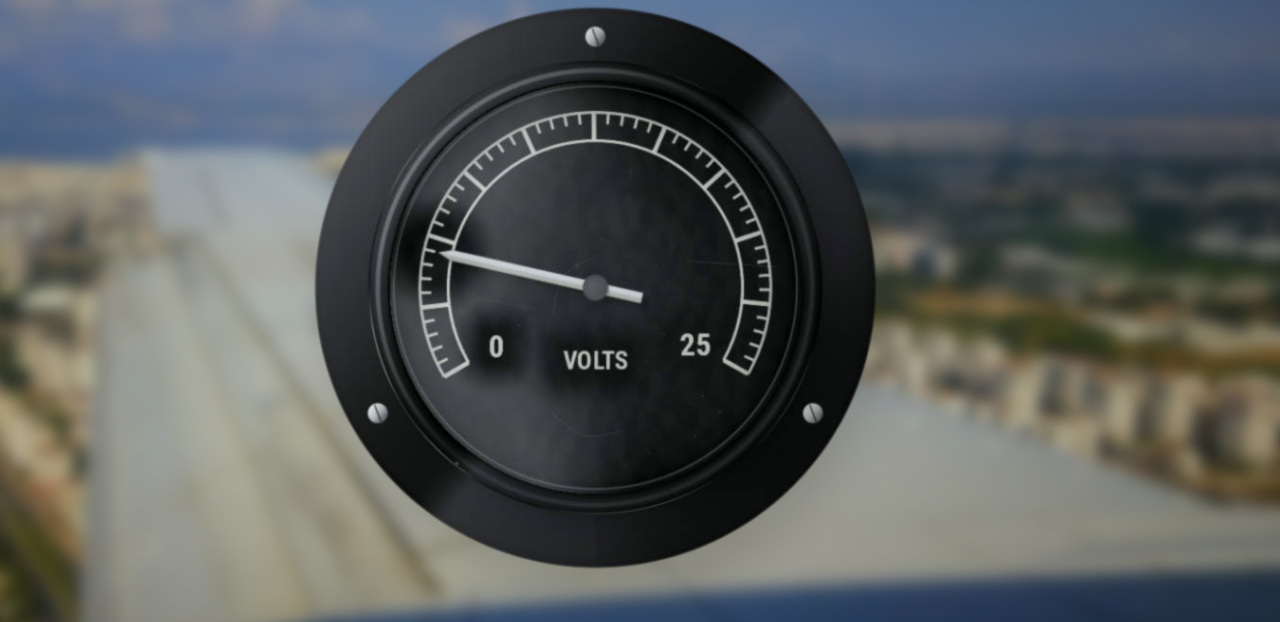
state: 4.5 V
